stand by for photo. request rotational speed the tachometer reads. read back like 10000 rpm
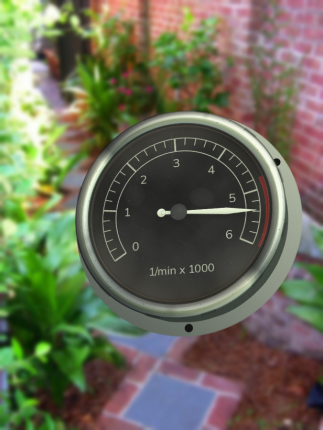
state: 5400 rpm
